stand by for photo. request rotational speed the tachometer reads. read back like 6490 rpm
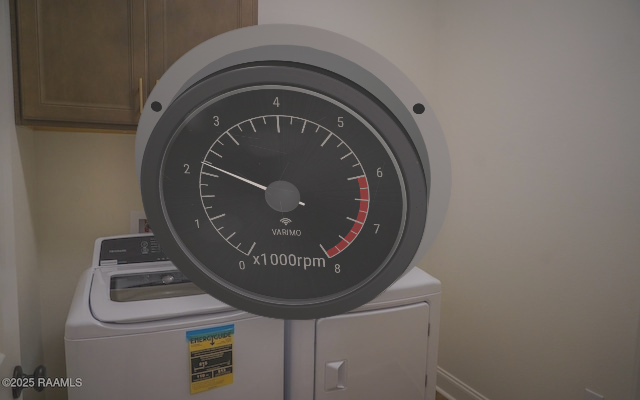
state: 2250 rpm
